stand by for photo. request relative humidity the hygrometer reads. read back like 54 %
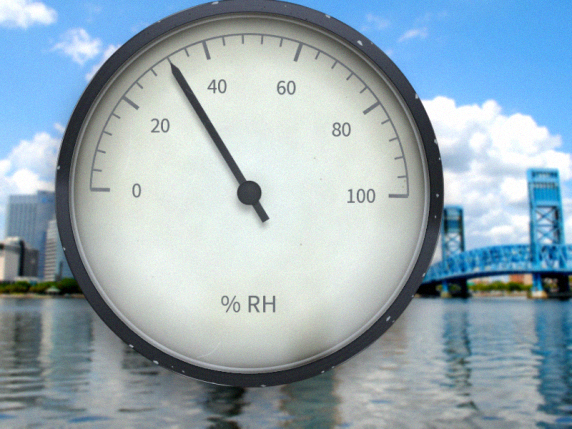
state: 32 %
